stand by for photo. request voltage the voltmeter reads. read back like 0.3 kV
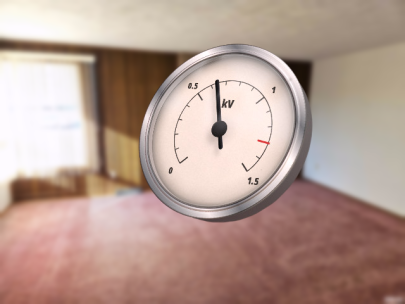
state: 0.65 kV
